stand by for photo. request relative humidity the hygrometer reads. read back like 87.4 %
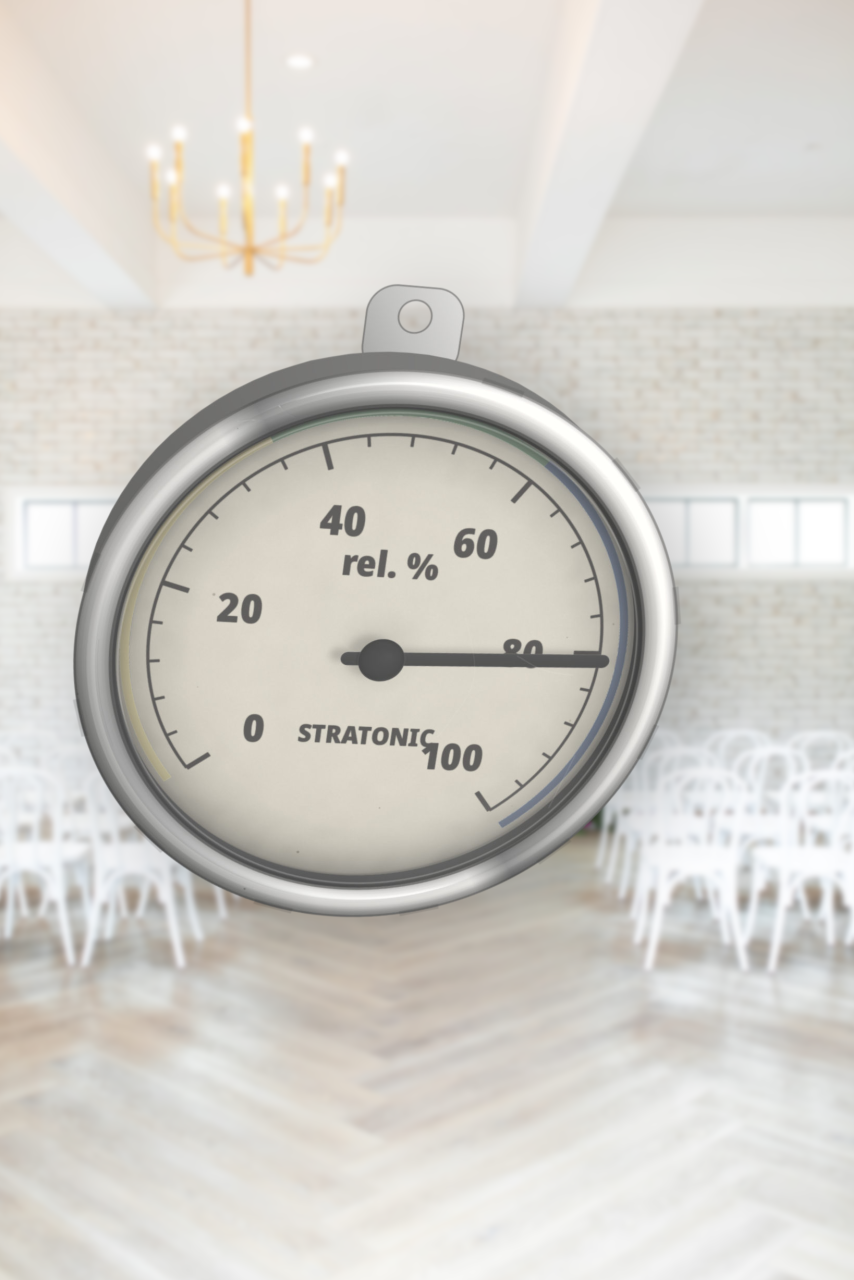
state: 80 %
